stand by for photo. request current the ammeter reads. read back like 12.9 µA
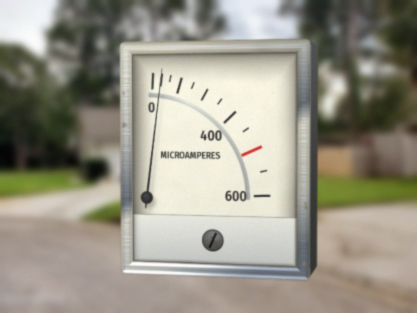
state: 100 µA
